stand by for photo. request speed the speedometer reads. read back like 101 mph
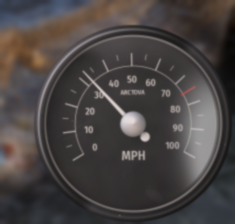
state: 32.5 mph
